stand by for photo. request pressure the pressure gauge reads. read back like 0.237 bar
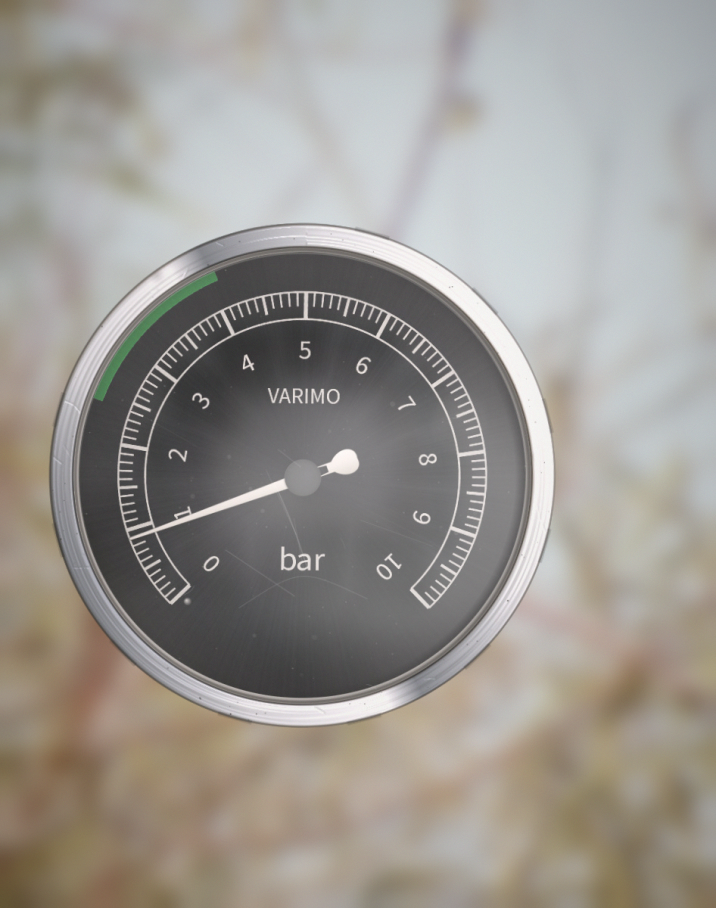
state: 0.9 bar
